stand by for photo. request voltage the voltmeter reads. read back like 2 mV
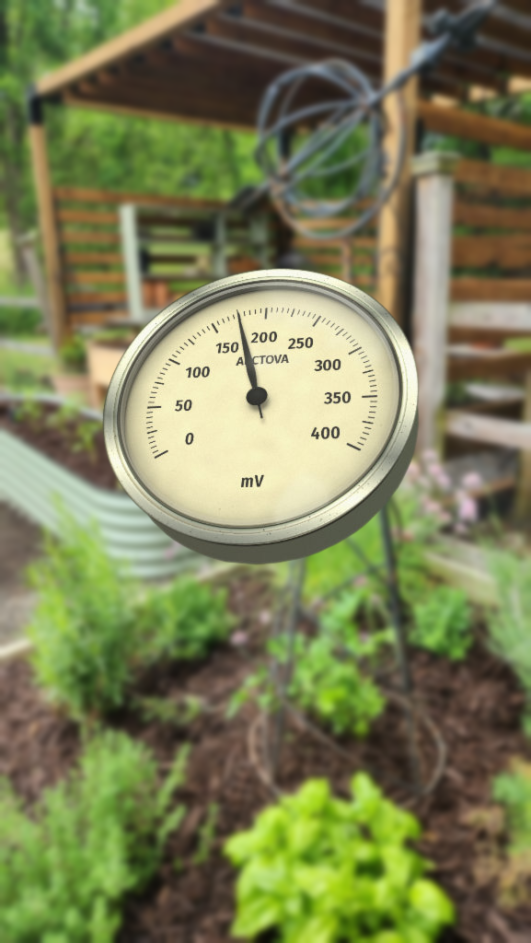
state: 175 mV
